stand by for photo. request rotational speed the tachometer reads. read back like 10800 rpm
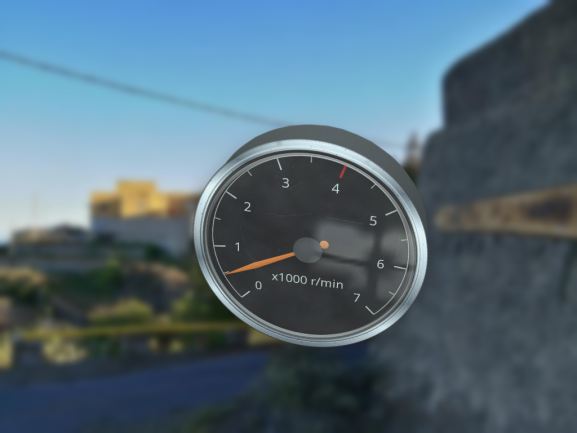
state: 500 rpm
